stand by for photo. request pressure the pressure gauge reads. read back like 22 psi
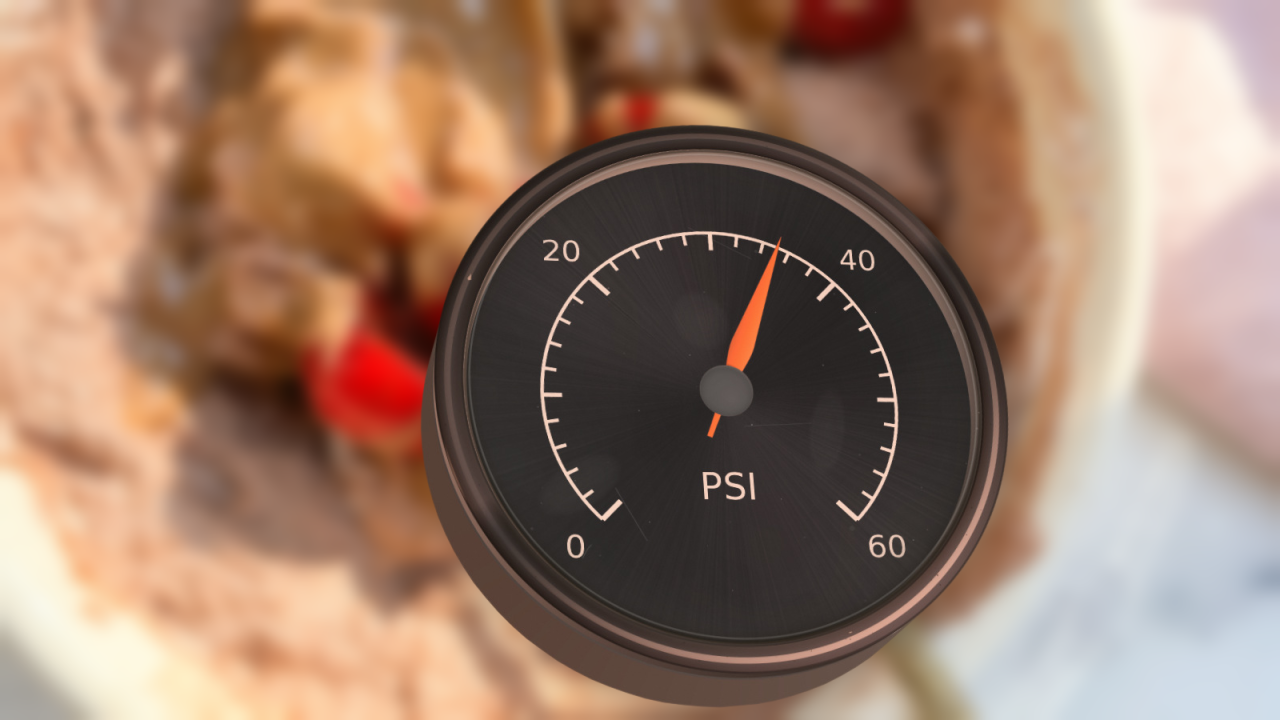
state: 35 psi
